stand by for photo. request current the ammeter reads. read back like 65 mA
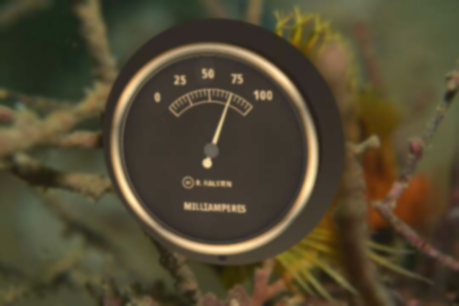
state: 75 mA
